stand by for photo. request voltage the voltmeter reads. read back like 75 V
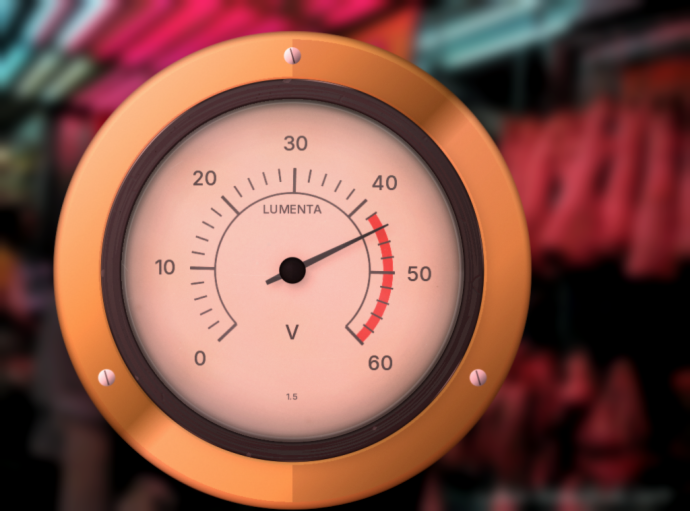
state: 44 V
